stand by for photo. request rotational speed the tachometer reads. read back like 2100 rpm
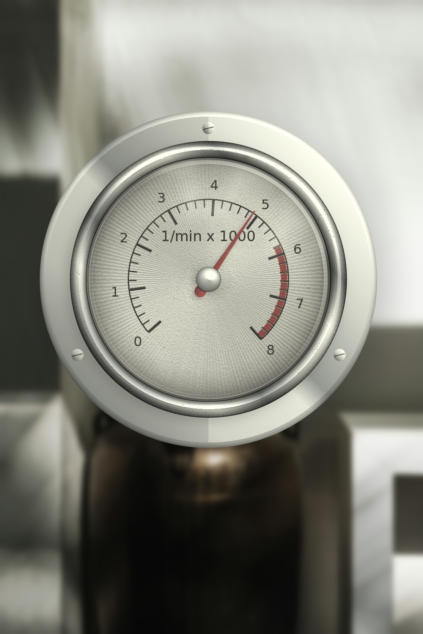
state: 4900 rpm
